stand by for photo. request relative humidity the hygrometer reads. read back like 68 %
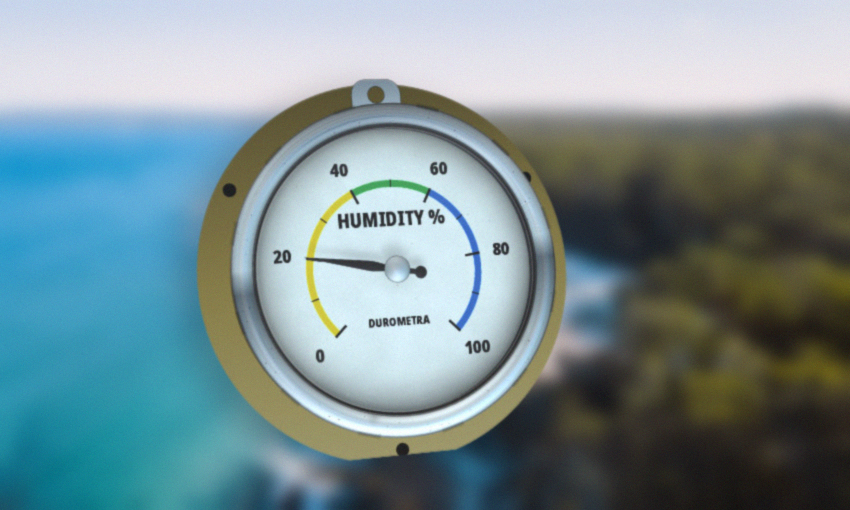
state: 20 %
